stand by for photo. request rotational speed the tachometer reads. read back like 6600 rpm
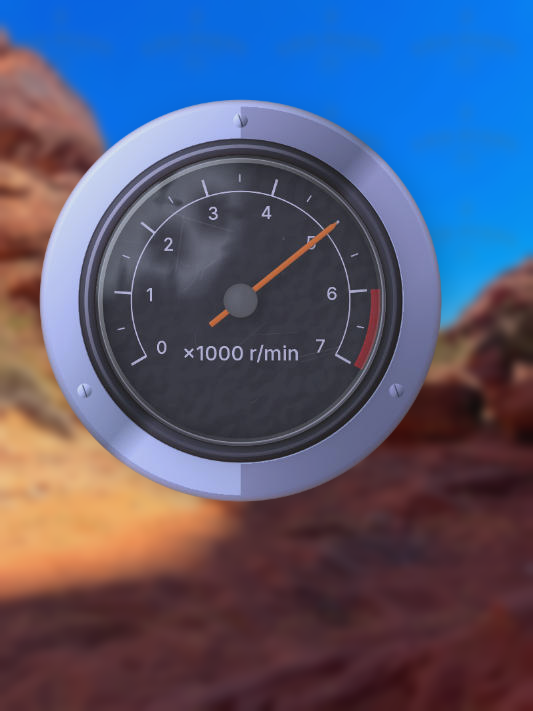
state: 5000 rpm
